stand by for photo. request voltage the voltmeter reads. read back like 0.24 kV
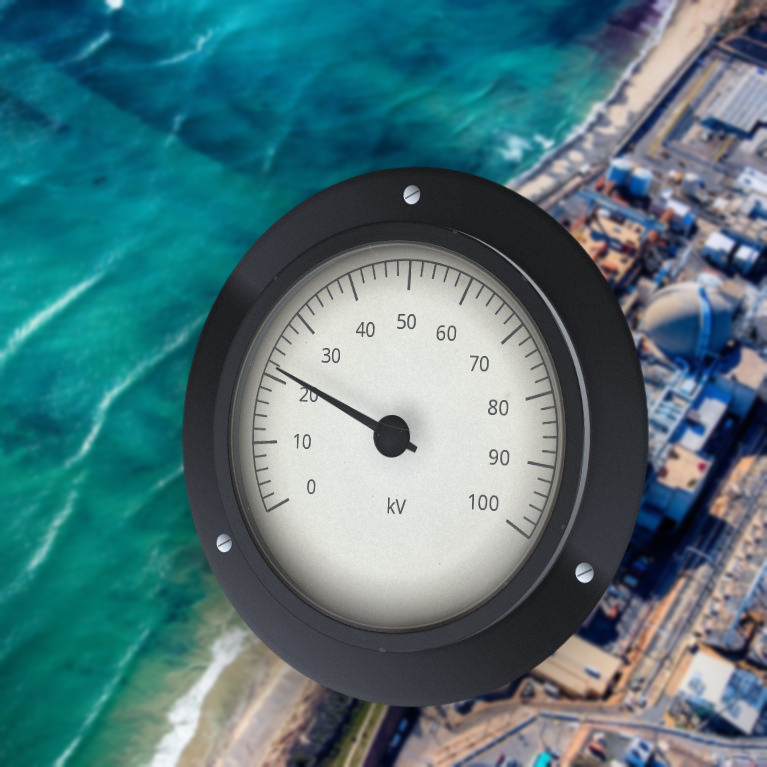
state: 22 kV
